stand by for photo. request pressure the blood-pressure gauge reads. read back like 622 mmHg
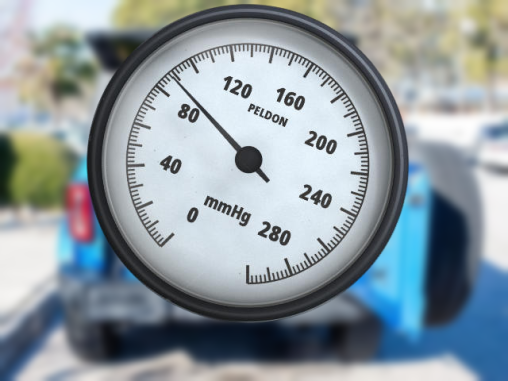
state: 88 mmHg
